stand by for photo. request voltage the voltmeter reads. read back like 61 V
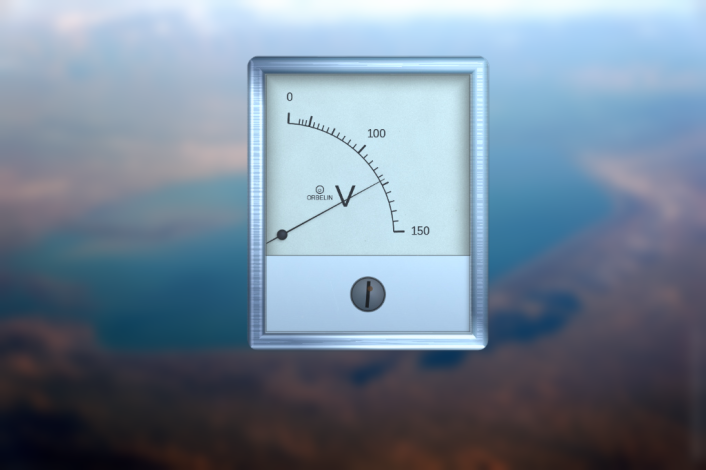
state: 122.5 V
